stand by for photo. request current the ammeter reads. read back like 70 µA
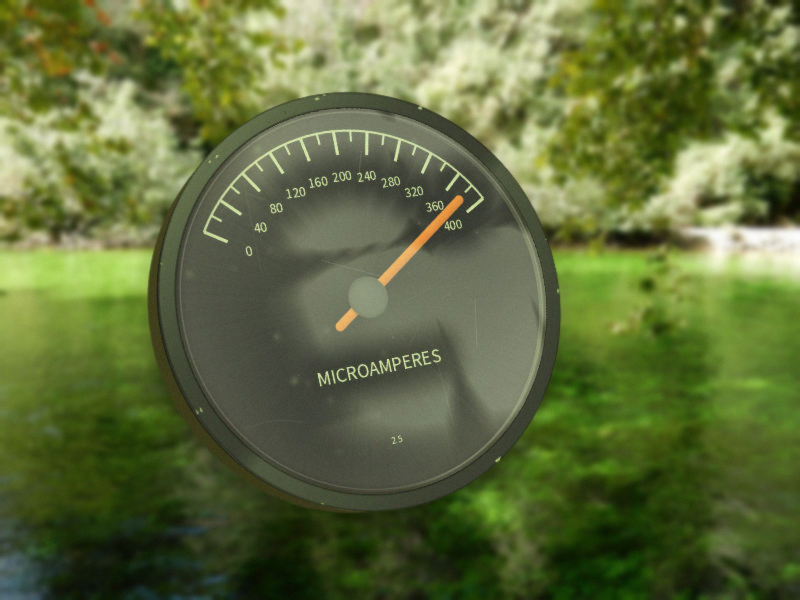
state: 380 µA
